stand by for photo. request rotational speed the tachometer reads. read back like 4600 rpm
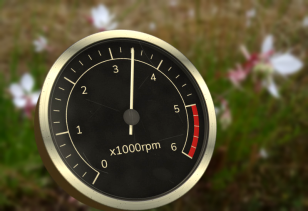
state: 3400 rpm
